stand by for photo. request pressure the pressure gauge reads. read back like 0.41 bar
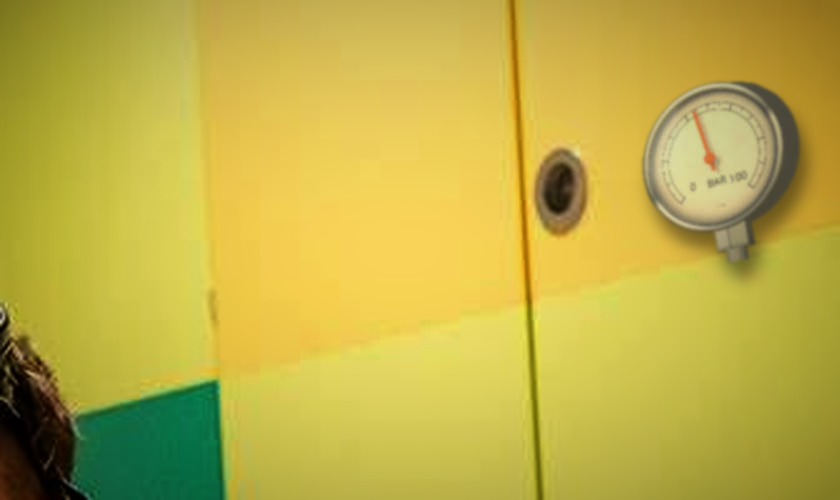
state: 45 bar
